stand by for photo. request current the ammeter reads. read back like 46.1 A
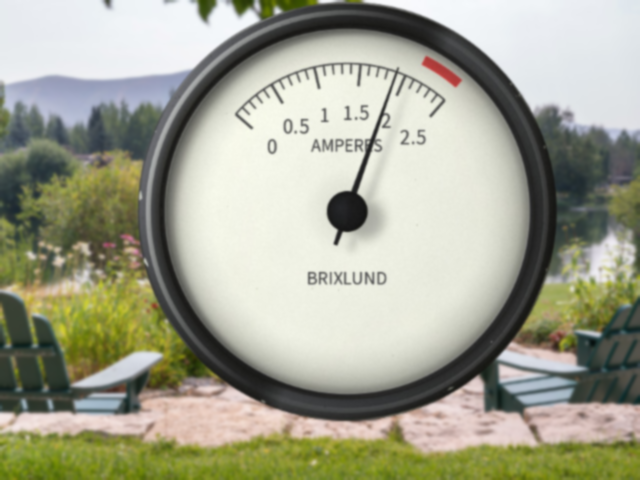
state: 1.9 A
